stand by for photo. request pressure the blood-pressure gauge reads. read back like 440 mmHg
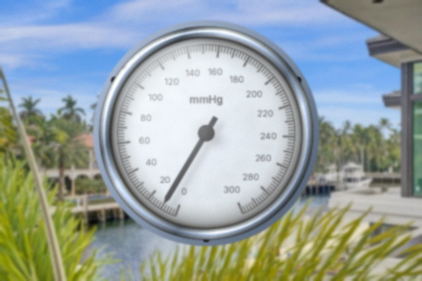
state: 10 mmHg
